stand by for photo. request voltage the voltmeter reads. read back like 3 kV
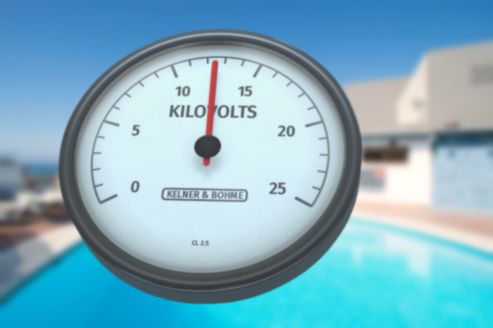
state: 12.5 kV
